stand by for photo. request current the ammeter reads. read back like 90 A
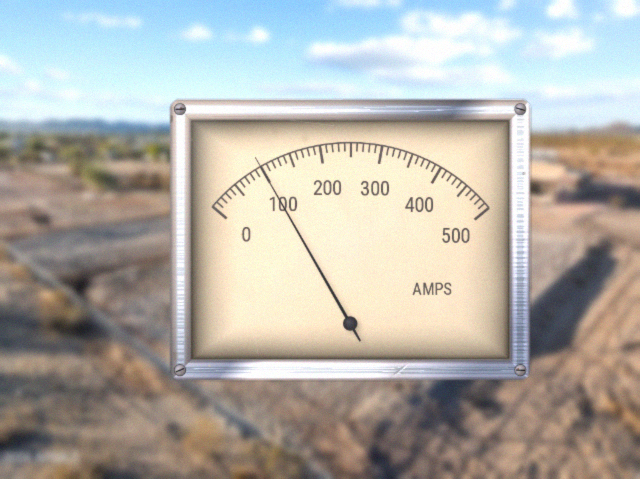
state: 100 A
